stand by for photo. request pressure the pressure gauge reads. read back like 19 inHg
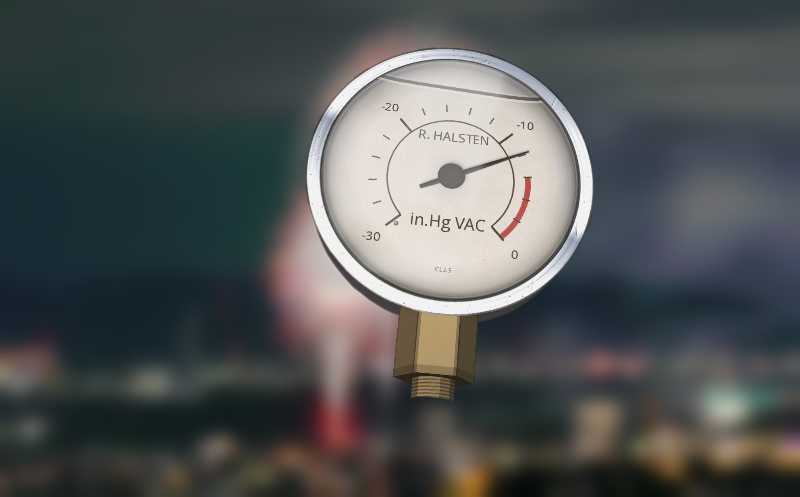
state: -8 inHg
